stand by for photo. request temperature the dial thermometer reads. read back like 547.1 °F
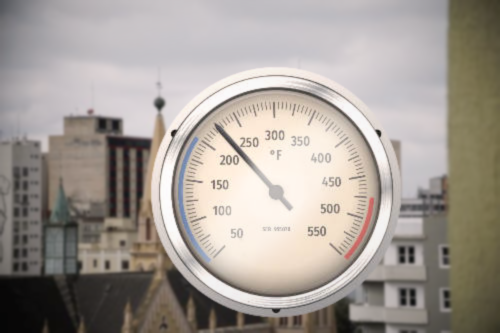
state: 225 °F
